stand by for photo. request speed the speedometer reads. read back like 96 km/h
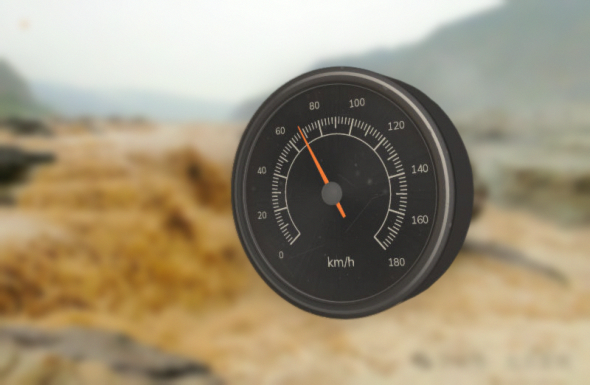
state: 70 km/h
